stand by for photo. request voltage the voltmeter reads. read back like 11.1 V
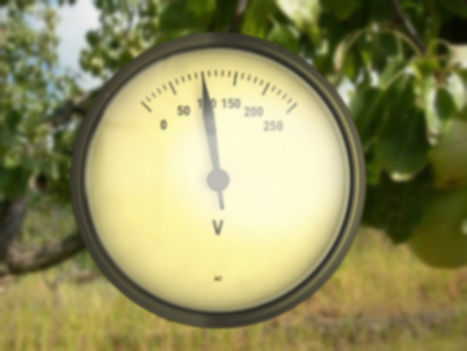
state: 100 V
